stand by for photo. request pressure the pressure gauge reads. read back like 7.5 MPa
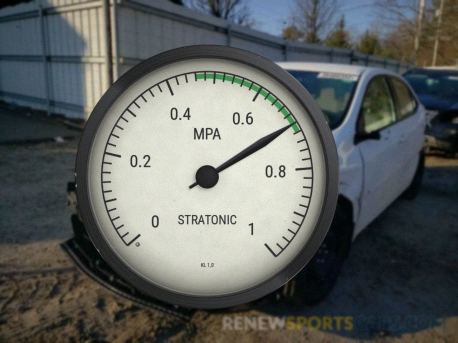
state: 0.7 MPa
